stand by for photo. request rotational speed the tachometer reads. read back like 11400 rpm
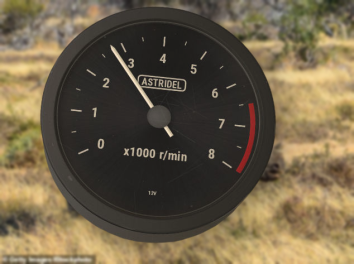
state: 2750 rpm
